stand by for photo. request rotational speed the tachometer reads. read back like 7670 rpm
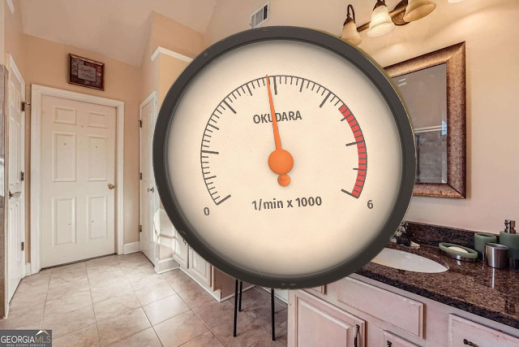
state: 2900 rpm
